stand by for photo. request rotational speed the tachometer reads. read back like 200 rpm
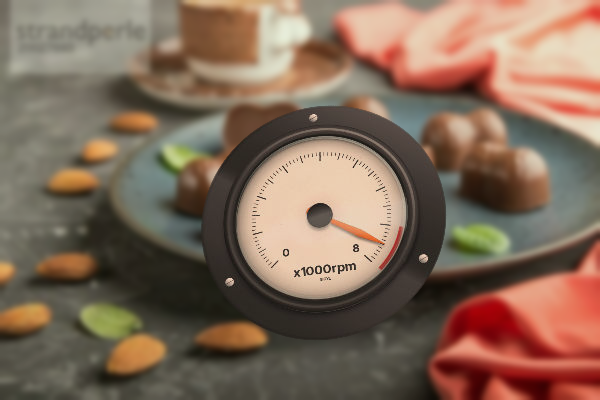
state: 7500 rpm
